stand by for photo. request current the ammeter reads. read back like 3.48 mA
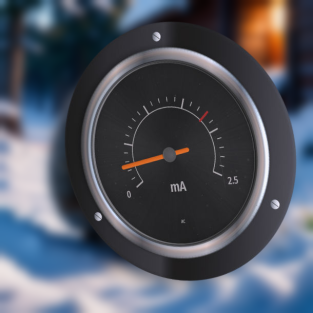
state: 0.25 mA
